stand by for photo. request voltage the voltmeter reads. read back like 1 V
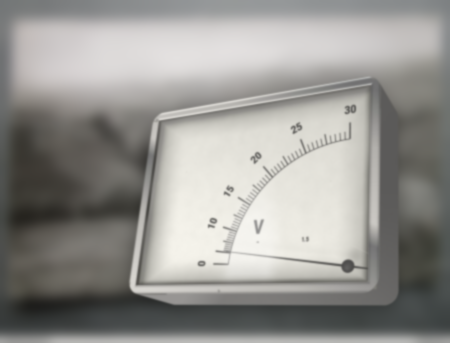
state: 5 V
